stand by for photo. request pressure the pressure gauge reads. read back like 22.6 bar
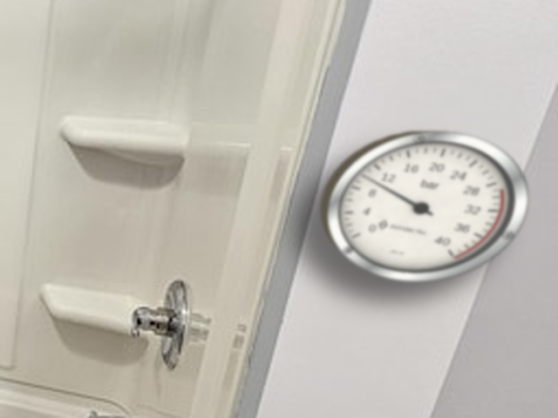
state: 10 bar
